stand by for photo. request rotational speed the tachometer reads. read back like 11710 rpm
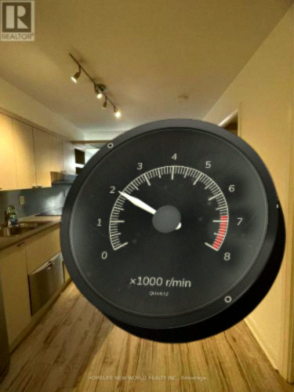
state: 2000 rpm
